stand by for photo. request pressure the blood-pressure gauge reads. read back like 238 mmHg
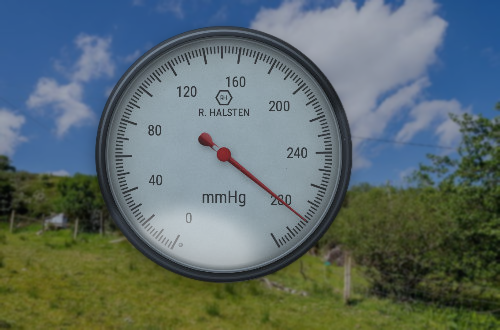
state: 280 mmHg
